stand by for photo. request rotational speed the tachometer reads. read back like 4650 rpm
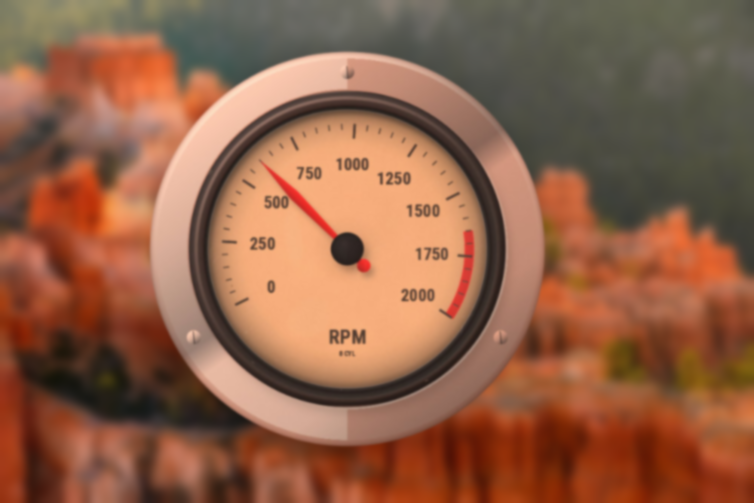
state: 600 rpm
